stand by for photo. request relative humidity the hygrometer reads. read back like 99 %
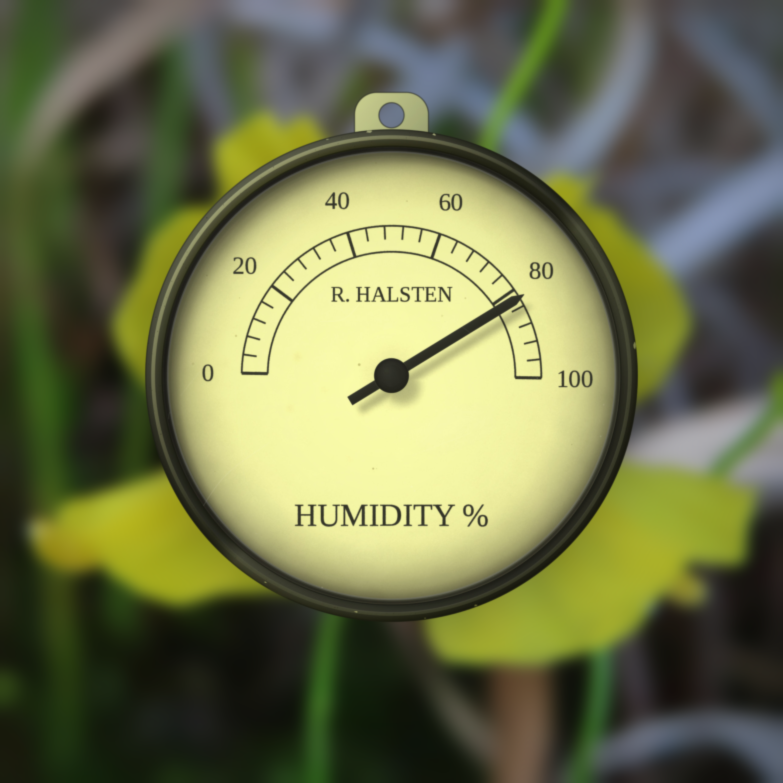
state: 82 %
